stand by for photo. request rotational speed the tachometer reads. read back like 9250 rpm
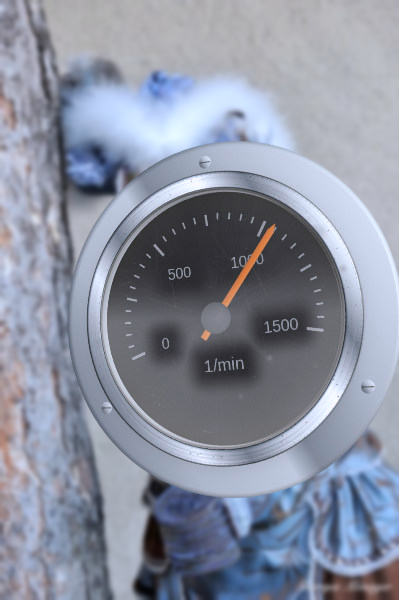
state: 1050 rpm
